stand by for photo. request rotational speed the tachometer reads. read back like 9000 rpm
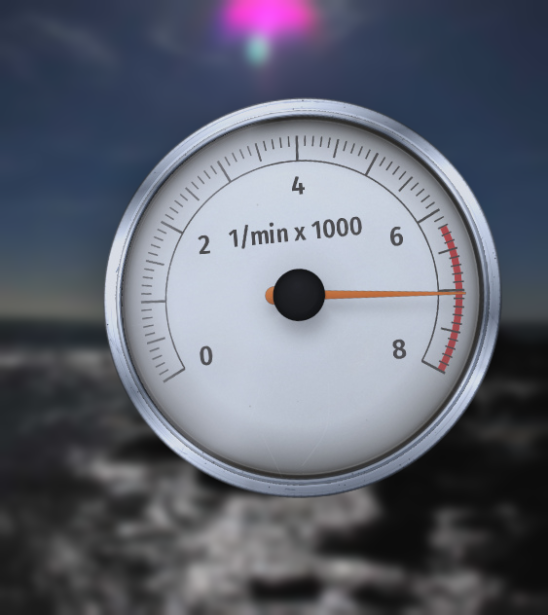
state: 7050 rpm
